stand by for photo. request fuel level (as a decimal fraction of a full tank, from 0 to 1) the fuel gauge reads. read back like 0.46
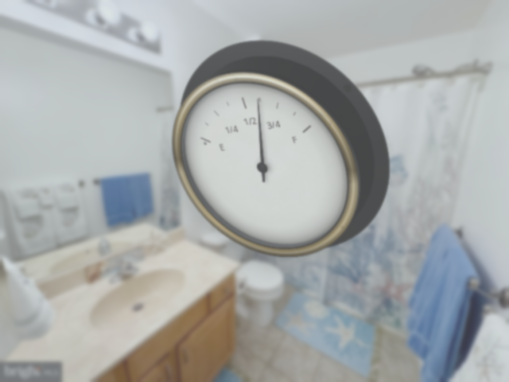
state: 0.625
